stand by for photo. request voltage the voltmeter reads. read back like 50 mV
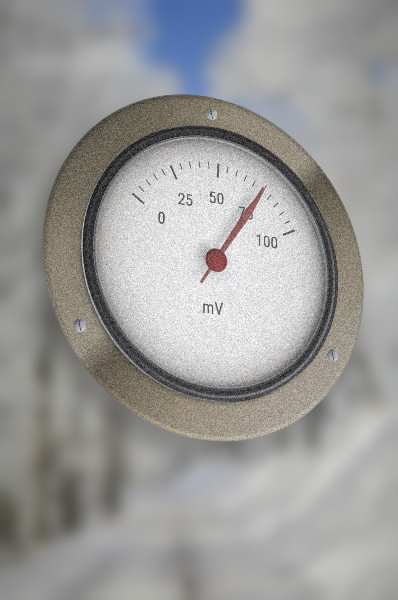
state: 75 mV
